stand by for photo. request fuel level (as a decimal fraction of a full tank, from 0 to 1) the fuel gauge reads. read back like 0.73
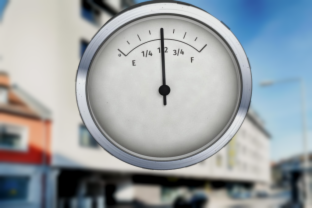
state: 0.5
